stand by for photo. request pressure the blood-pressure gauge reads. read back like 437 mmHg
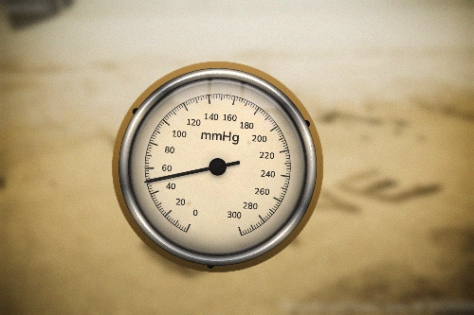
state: 50 mmHg
